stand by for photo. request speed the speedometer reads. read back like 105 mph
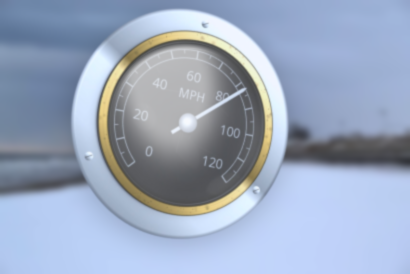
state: 82.5 mph
